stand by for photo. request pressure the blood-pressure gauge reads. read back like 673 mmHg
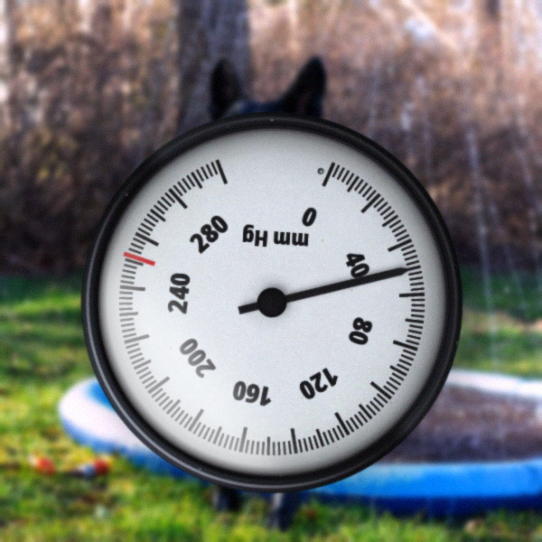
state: 50 mmHg
